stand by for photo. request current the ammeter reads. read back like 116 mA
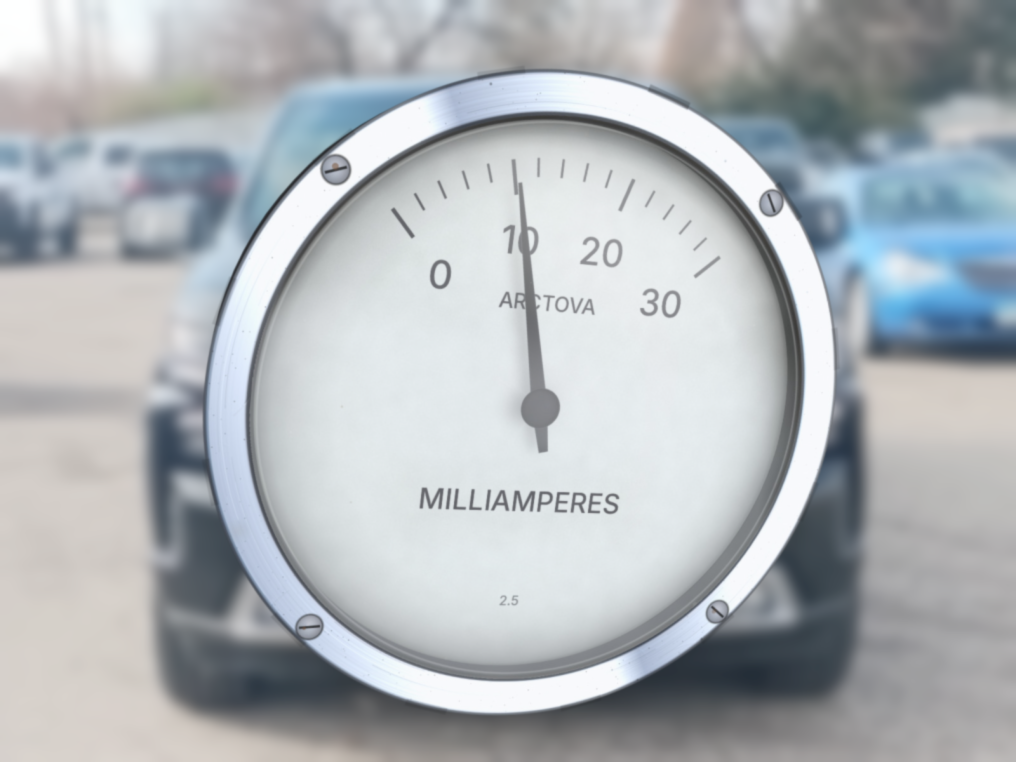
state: 10 mA
